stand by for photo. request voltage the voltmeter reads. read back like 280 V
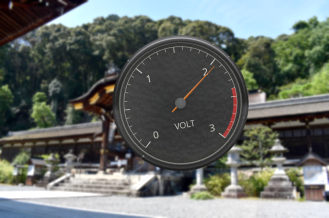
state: 2.05 V
